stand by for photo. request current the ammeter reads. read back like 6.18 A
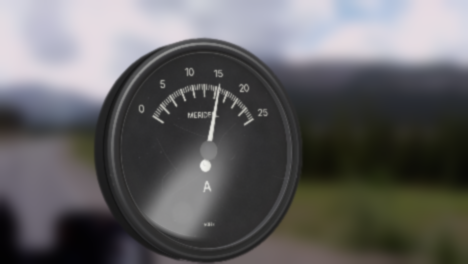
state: 15 A
